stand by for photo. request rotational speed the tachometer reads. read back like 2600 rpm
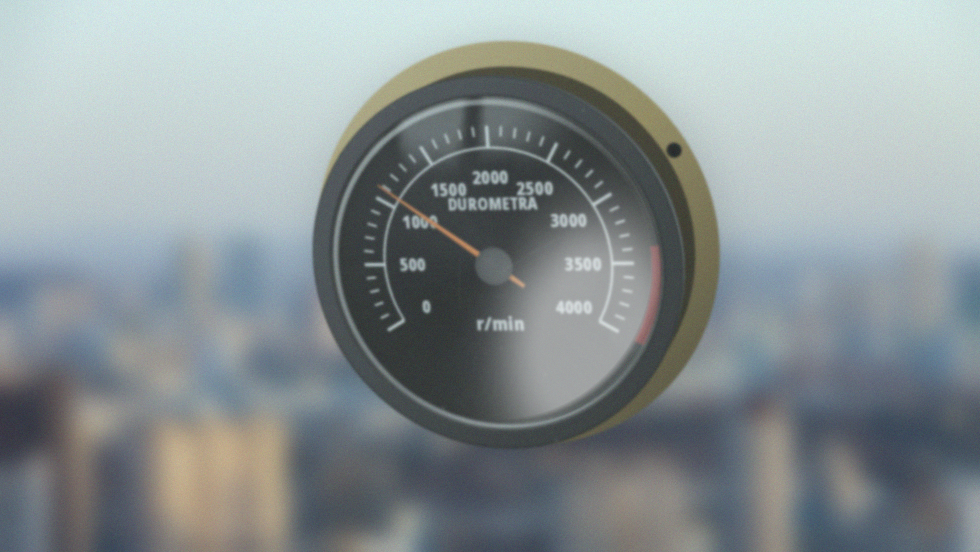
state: 1100 rpm
